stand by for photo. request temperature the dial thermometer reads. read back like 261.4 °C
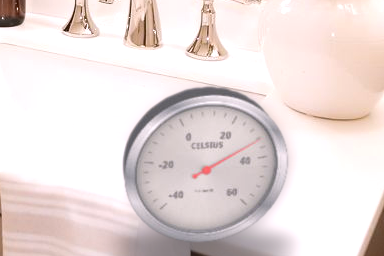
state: 32 °C
